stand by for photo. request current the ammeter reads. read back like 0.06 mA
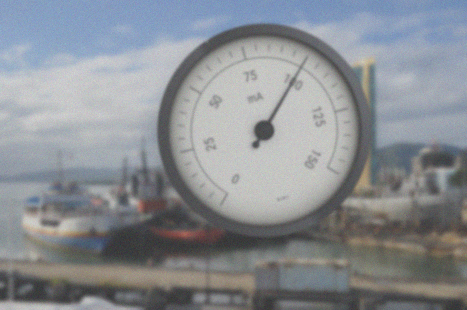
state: 100 mA
